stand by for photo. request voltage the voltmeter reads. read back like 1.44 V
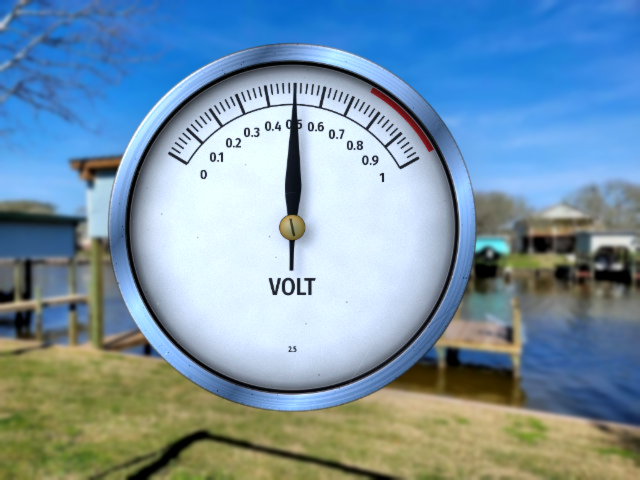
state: 0.5 V
